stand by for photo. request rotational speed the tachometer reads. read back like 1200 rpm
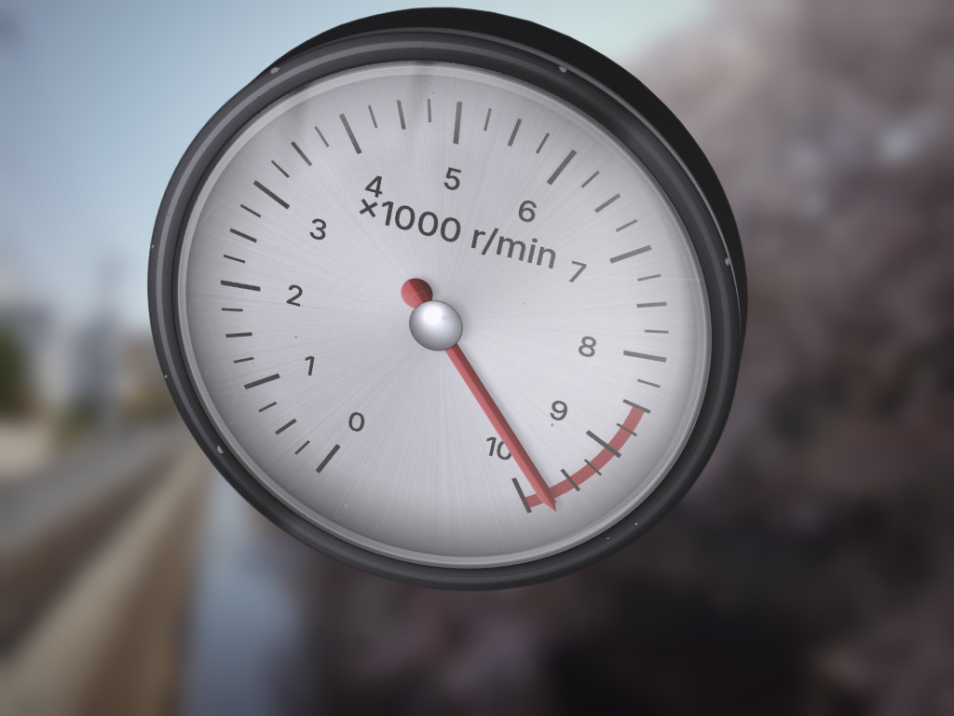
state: 9750 rpm
